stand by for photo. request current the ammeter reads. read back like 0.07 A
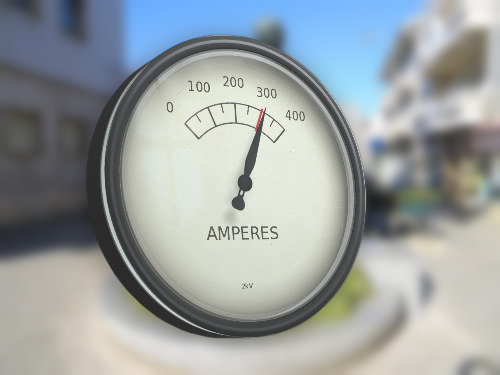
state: 300 A
